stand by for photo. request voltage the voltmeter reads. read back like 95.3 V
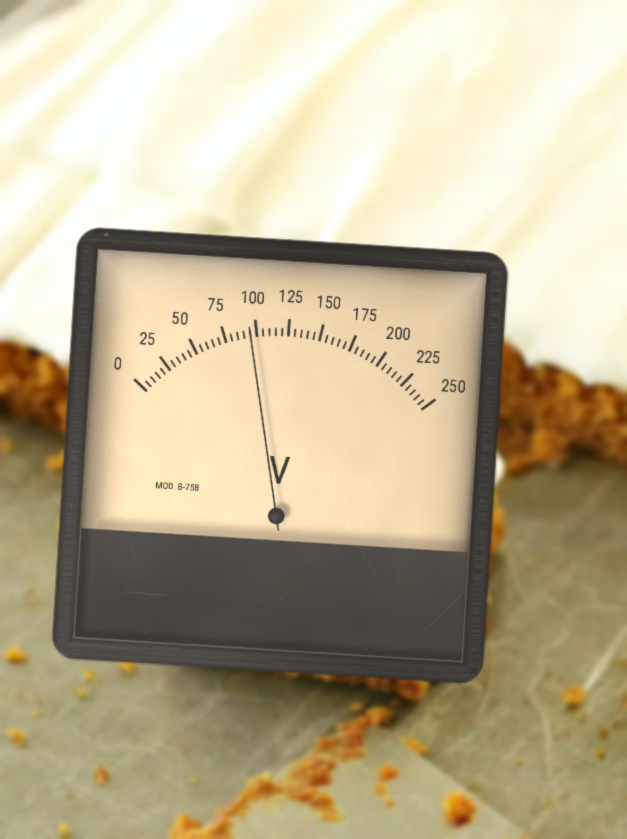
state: 95 V
